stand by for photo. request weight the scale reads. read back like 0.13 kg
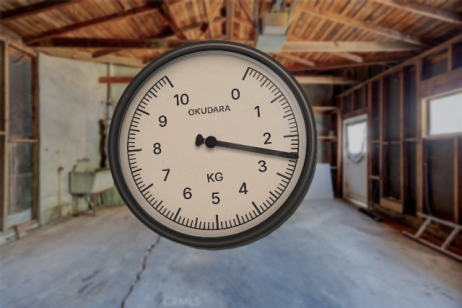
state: 2.5 kg
